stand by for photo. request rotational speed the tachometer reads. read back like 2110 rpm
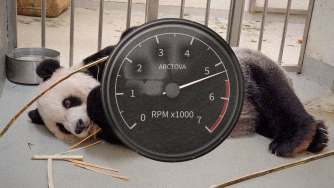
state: 5250 rpm
